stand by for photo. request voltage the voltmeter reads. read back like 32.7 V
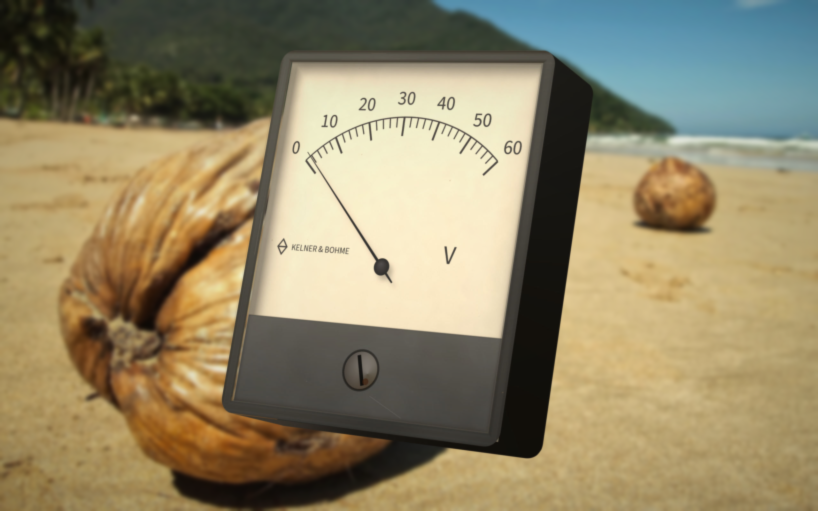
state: 2 V
